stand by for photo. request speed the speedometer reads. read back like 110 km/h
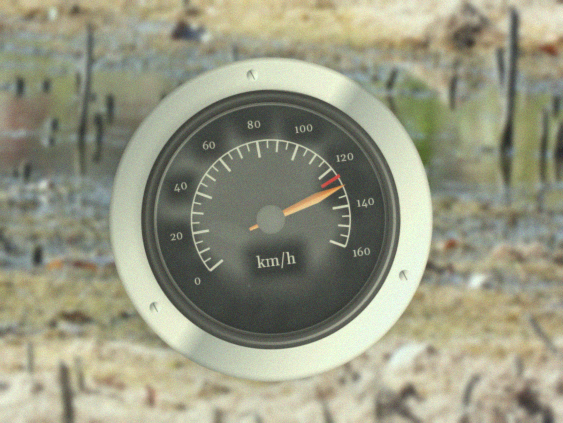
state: 130 km/h
